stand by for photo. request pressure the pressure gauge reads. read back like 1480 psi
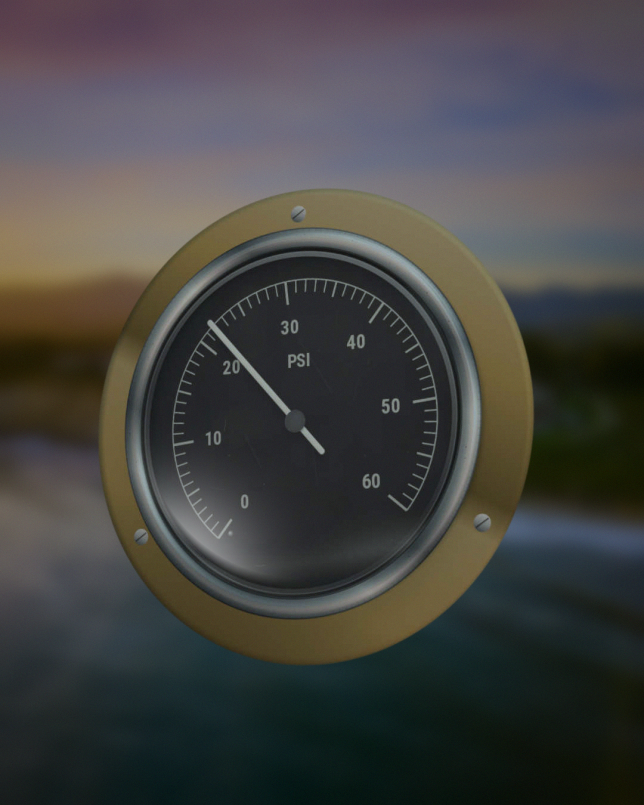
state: 22 psi
